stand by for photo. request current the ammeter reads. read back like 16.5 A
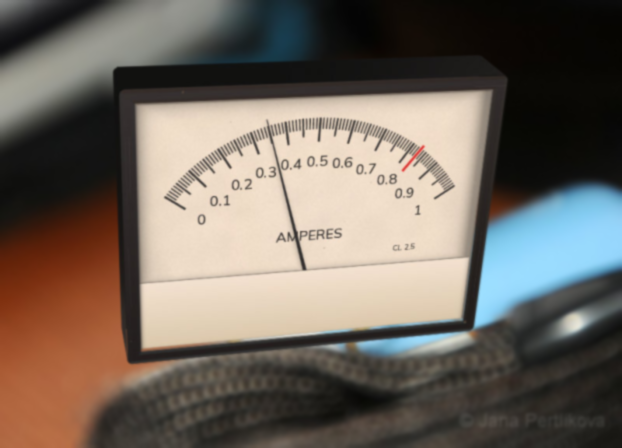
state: 0.35 A
